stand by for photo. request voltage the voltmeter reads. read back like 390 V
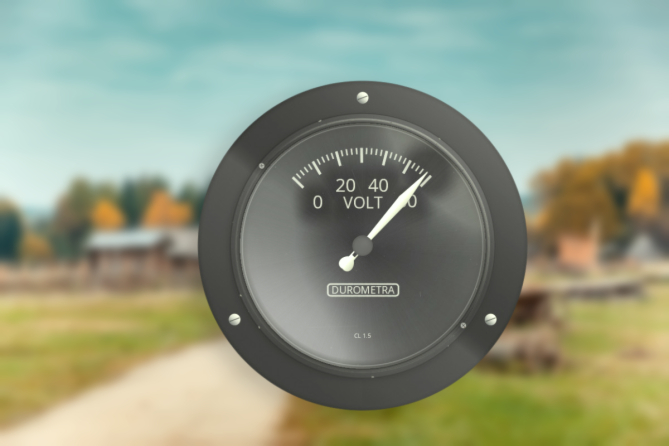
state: 58 V
